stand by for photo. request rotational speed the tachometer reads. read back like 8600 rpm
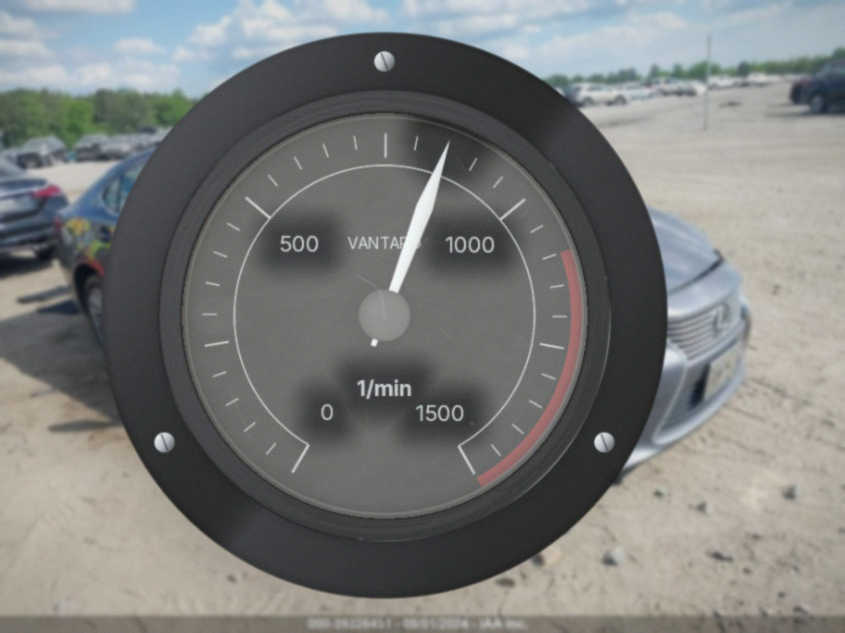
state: 850 rpm
